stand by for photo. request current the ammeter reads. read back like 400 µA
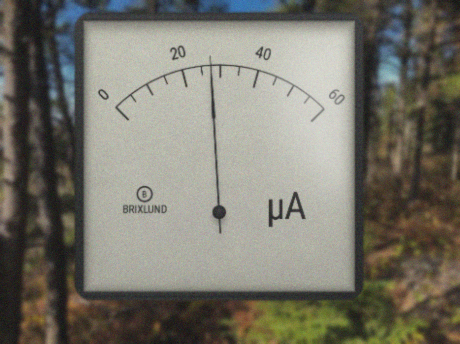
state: 27.5 µA
